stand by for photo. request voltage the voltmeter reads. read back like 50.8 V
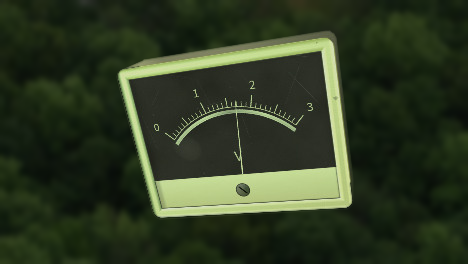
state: 1.7 V
